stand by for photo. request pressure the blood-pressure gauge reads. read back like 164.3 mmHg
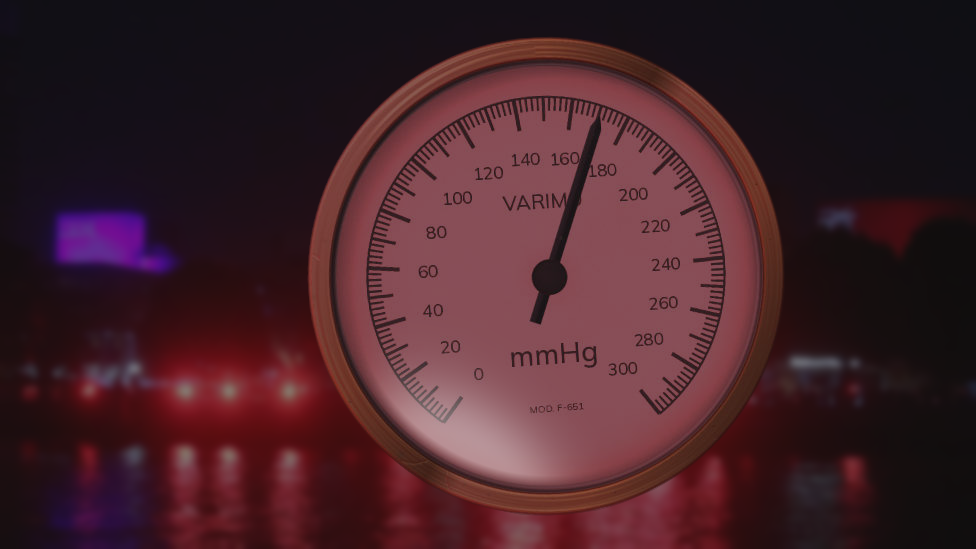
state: 170 mmHg
